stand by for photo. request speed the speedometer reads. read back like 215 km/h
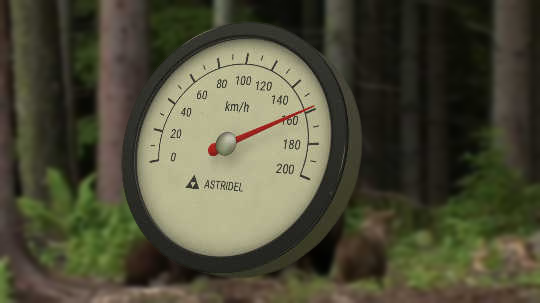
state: 160 km/h
